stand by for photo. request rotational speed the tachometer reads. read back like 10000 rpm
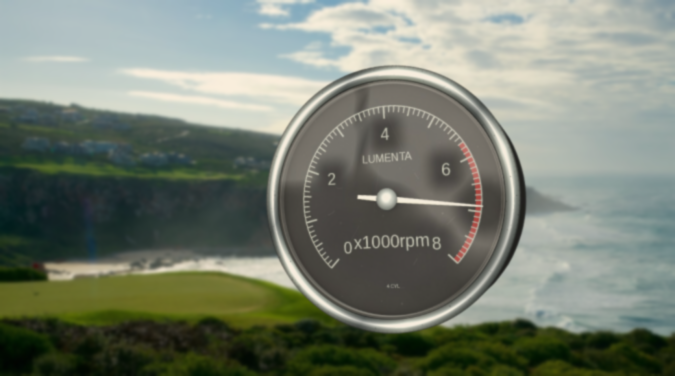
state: 6900 rpm
